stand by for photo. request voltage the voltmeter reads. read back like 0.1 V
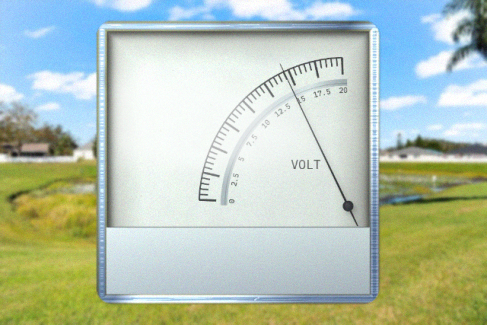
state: 14.5 V
